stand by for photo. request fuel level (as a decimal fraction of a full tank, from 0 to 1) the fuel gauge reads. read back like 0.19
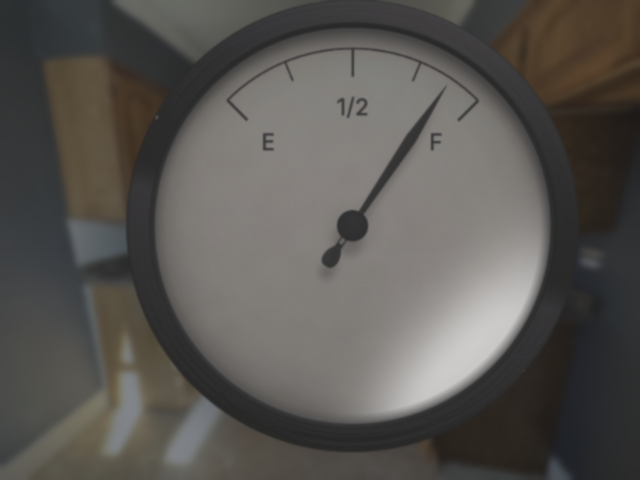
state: 0.875
